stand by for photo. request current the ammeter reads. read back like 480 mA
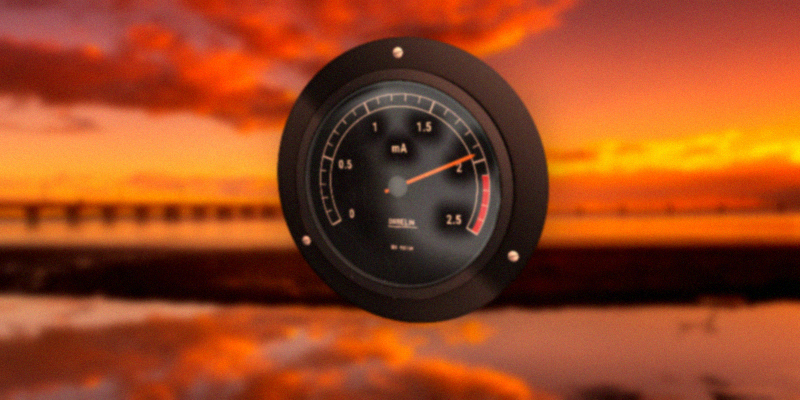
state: 1.95 mA
